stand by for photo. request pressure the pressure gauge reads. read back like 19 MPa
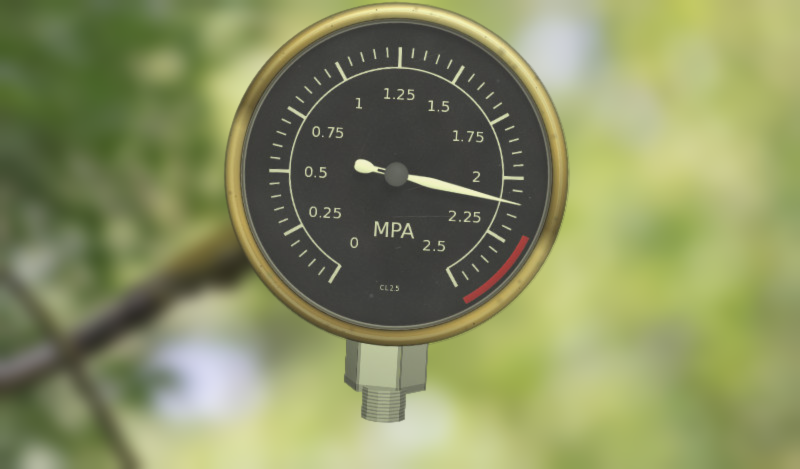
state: 2.1 MPa
